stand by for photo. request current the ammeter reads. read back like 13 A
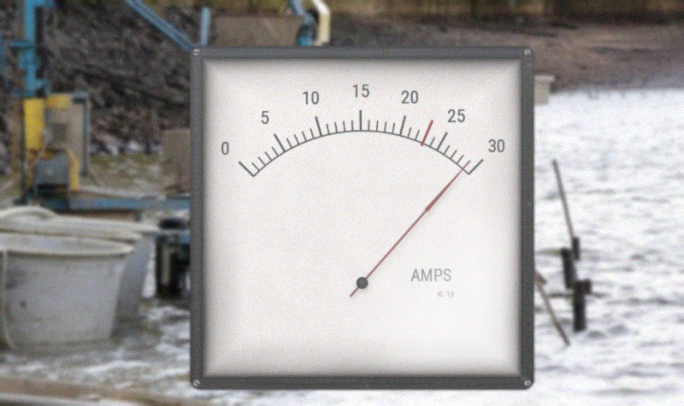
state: 29 A
